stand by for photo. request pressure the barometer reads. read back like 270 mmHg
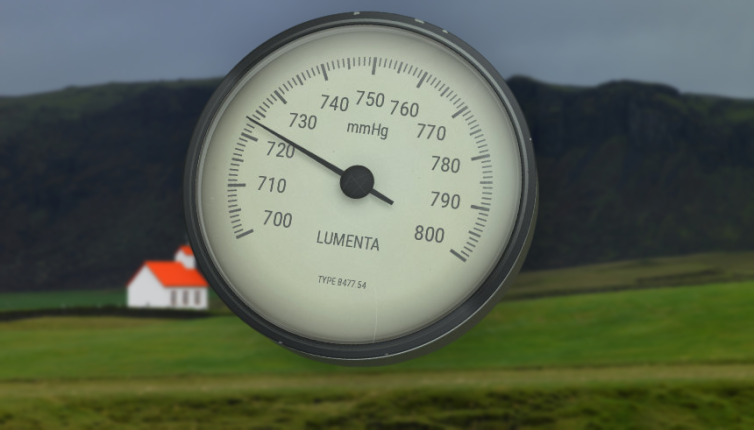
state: 723 mmHg
